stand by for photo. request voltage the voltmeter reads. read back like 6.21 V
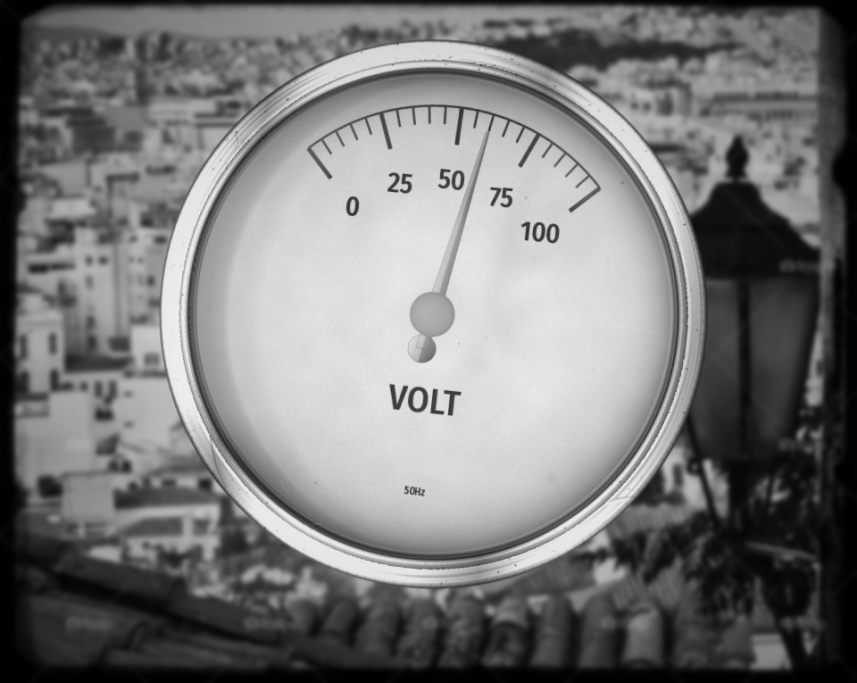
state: 60 V
